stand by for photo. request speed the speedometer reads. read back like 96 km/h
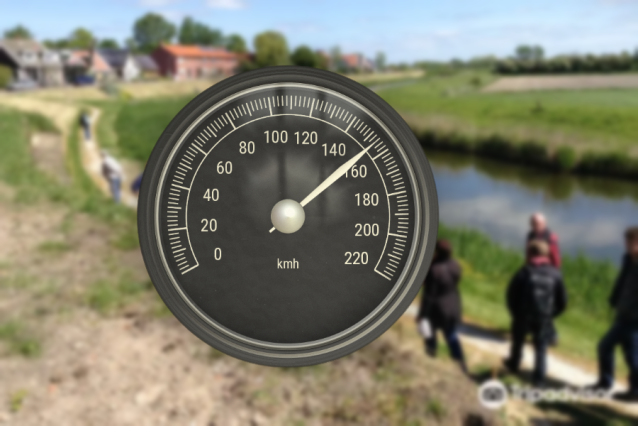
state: 154 km/h
